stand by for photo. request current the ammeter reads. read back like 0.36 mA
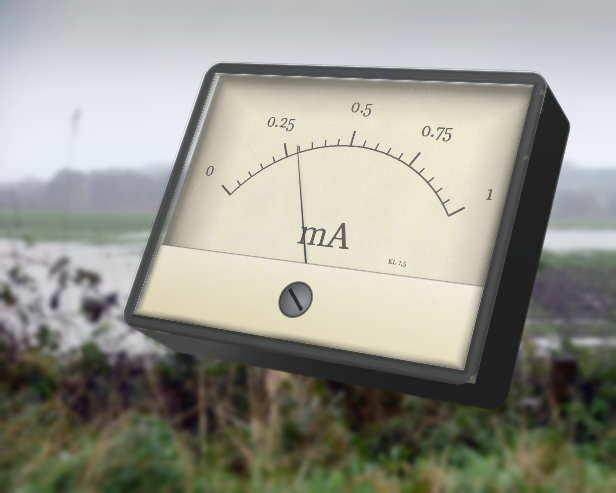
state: 0.3 mA
